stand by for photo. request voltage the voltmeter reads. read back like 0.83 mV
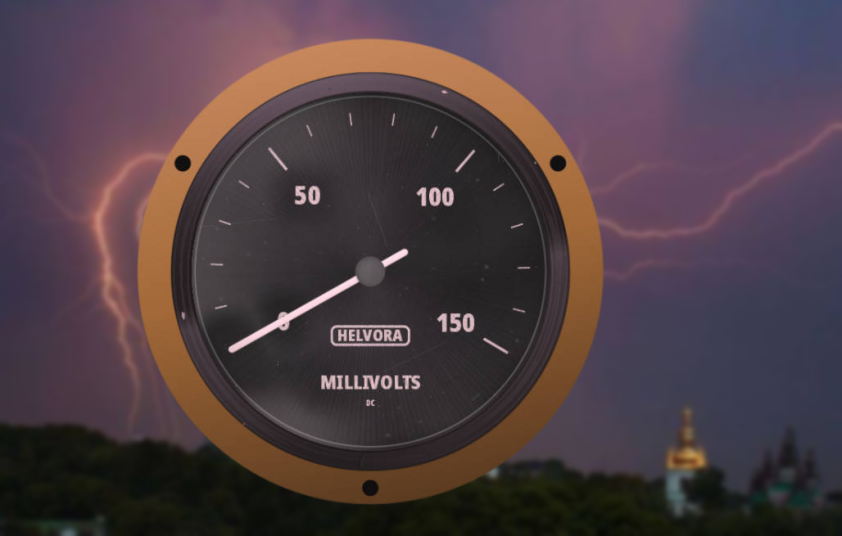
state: 0 mV
